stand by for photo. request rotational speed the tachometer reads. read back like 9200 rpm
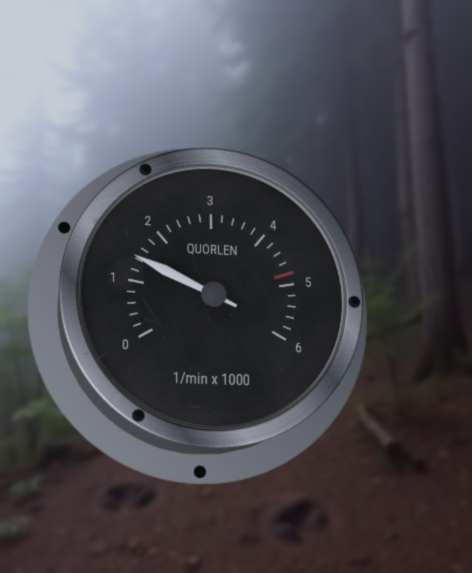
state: 1400 rpm
